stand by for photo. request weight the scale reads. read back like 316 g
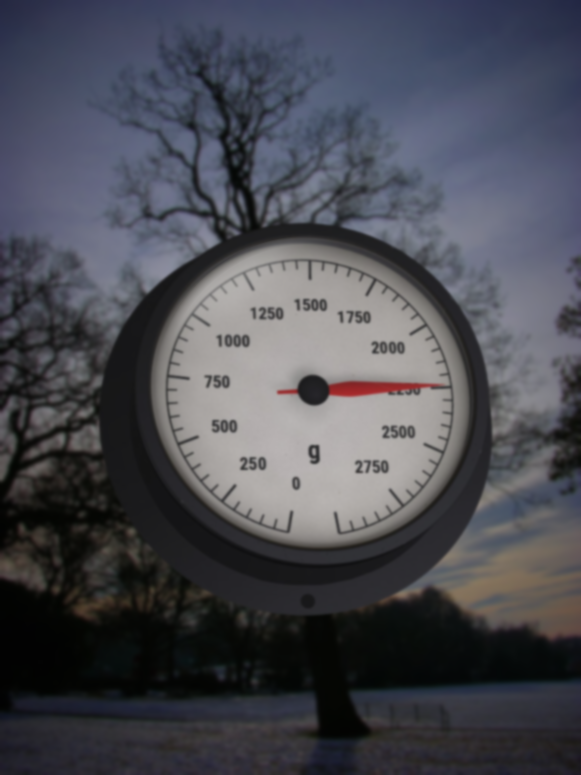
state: 2250 g
